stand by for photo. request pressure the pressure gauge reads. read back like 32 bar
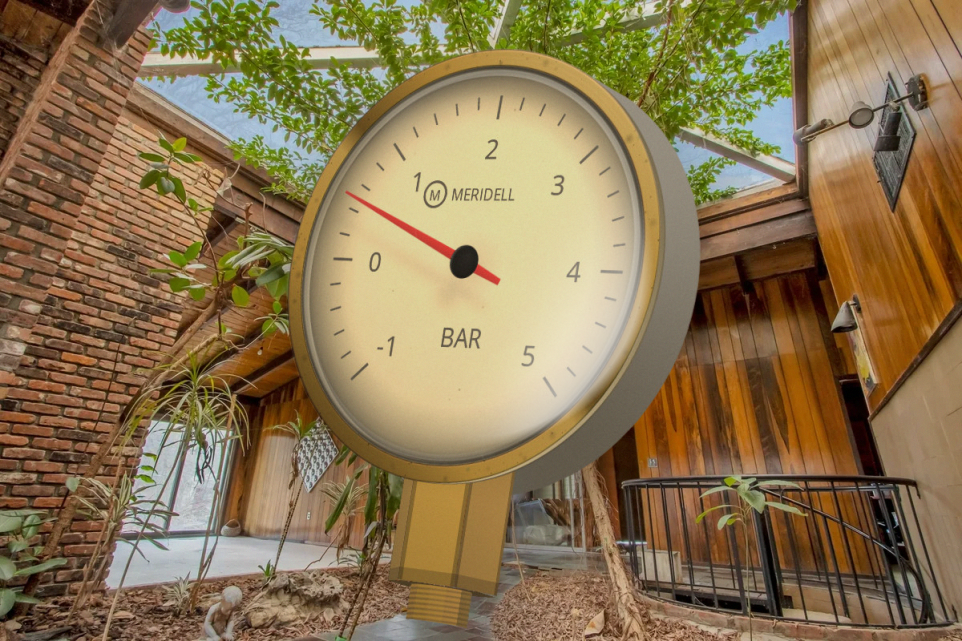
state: 0.5 bar
